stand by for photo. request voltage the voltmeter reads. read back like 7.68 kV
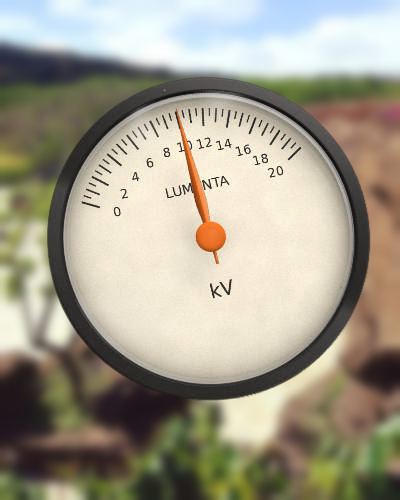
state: 10 kV
